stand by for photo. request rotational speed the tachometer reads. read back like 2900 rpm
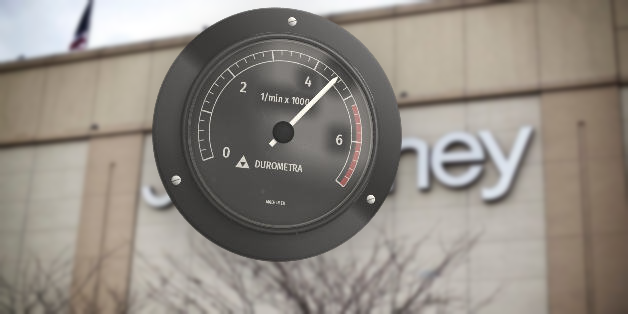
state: 4500 rpm
